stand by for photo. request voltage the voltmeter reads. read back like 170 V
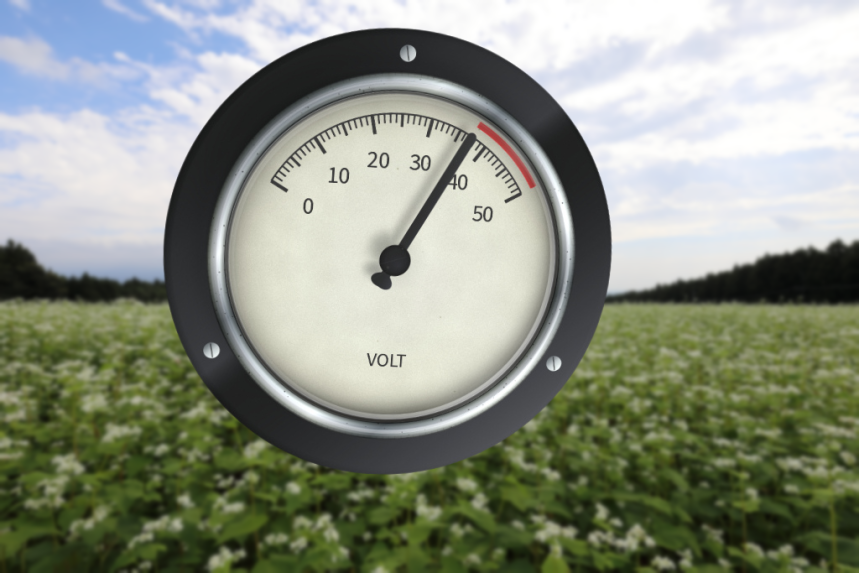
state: 37 V
